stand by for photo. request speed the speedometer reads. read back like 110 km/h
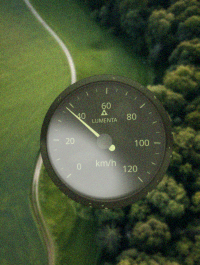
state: 37.5 km/h
